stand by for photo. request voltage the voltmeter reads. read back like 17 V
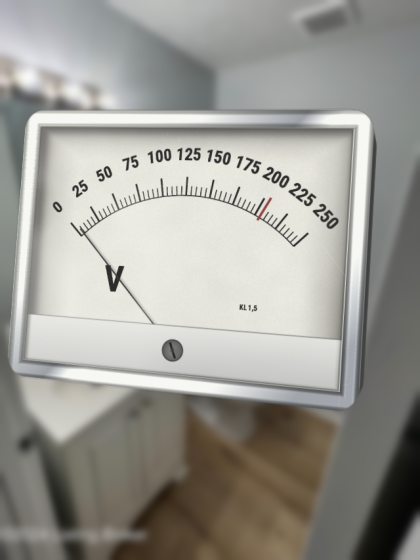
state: 5 V
